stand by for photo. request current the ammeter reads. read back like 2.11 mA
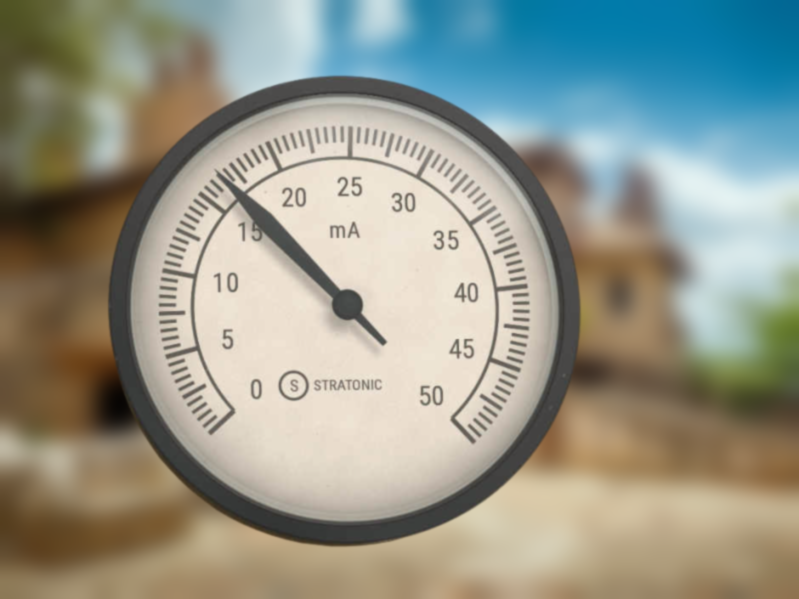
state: 16.5 mA
